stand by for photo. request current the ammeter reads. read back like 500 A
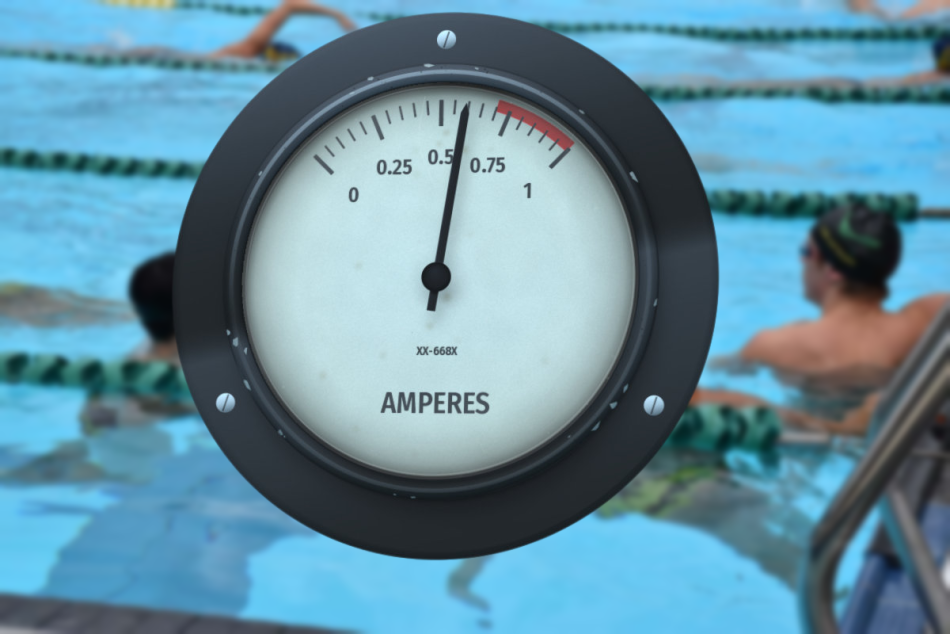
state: 0.6 A
